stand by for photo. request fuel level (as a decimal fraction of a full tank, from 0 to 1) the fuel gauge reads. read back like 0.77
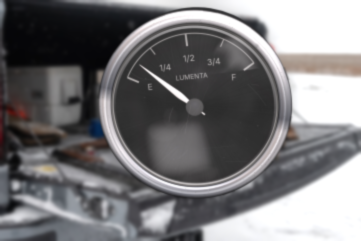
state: 0.125
